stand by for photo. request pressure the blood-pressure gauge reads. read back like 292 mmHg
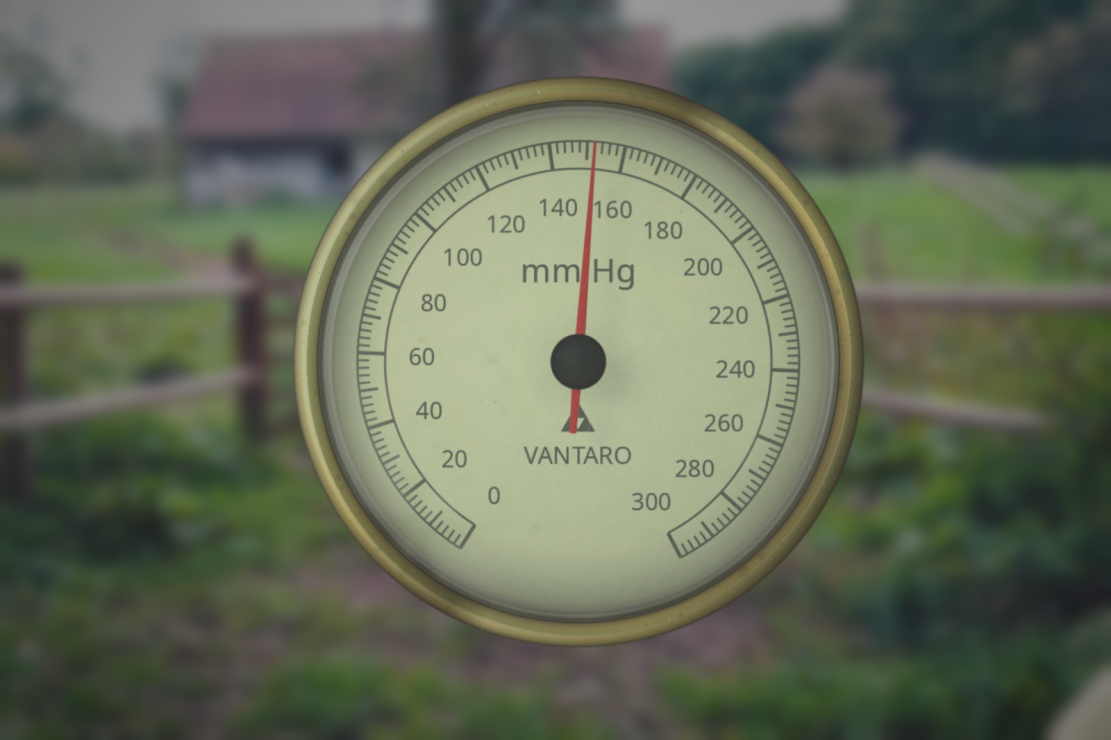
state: 152 mmHg
